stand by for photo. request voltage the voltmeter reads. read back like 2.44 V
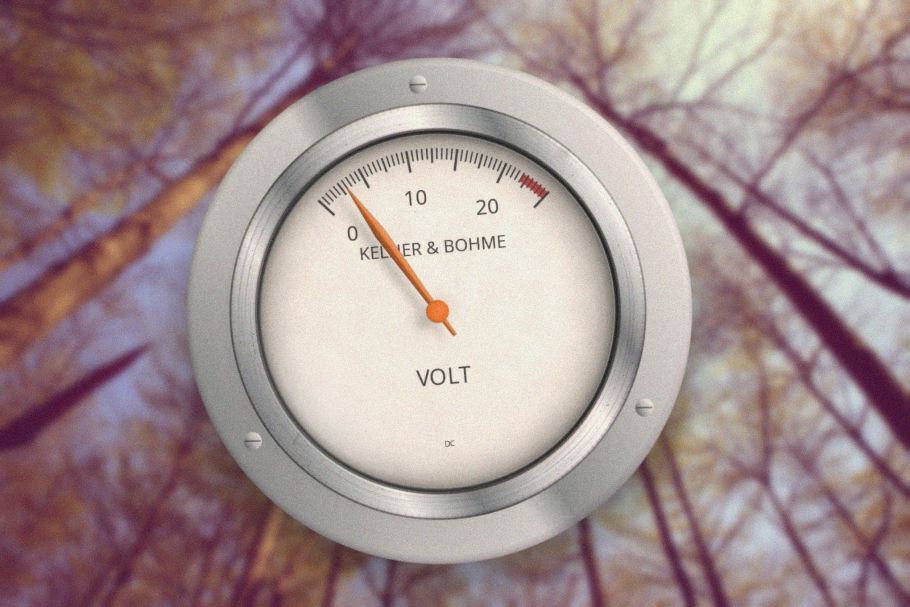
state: 3 V
